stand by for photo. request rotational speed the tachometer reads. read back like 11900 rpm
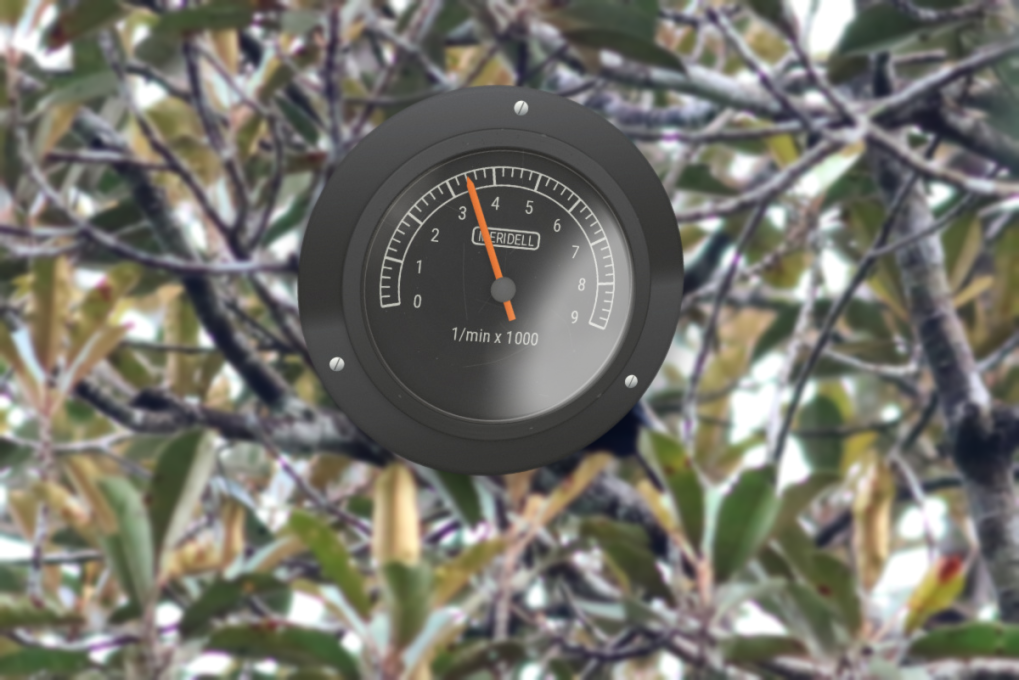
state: 3400 rpm
